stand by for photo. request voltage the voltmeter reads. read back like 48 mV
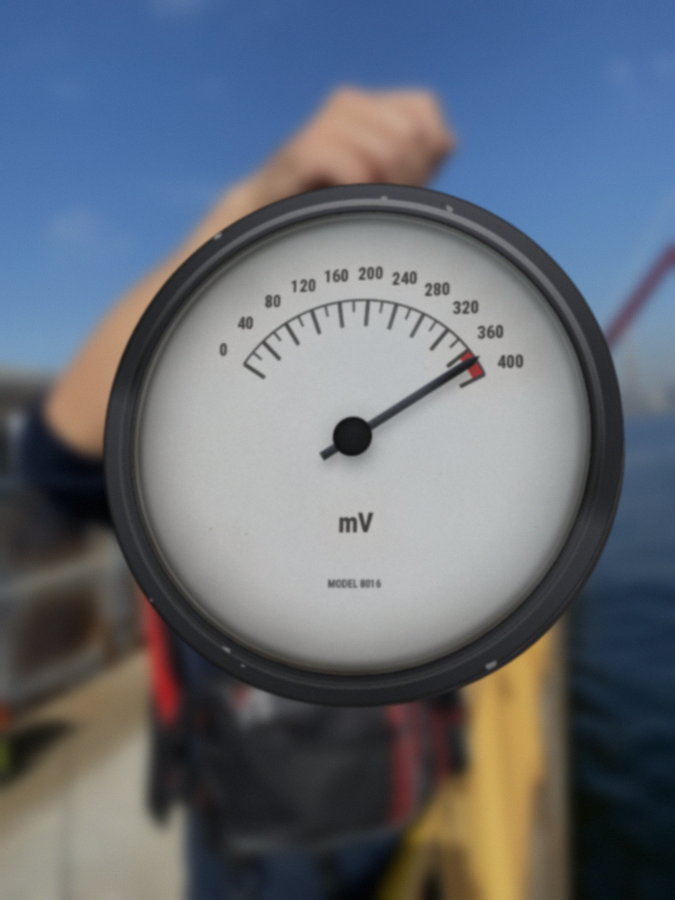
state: 380 mV
